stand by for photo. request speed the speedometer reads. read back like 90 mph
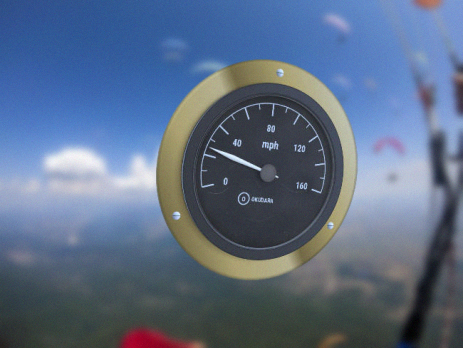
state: 25 mph
